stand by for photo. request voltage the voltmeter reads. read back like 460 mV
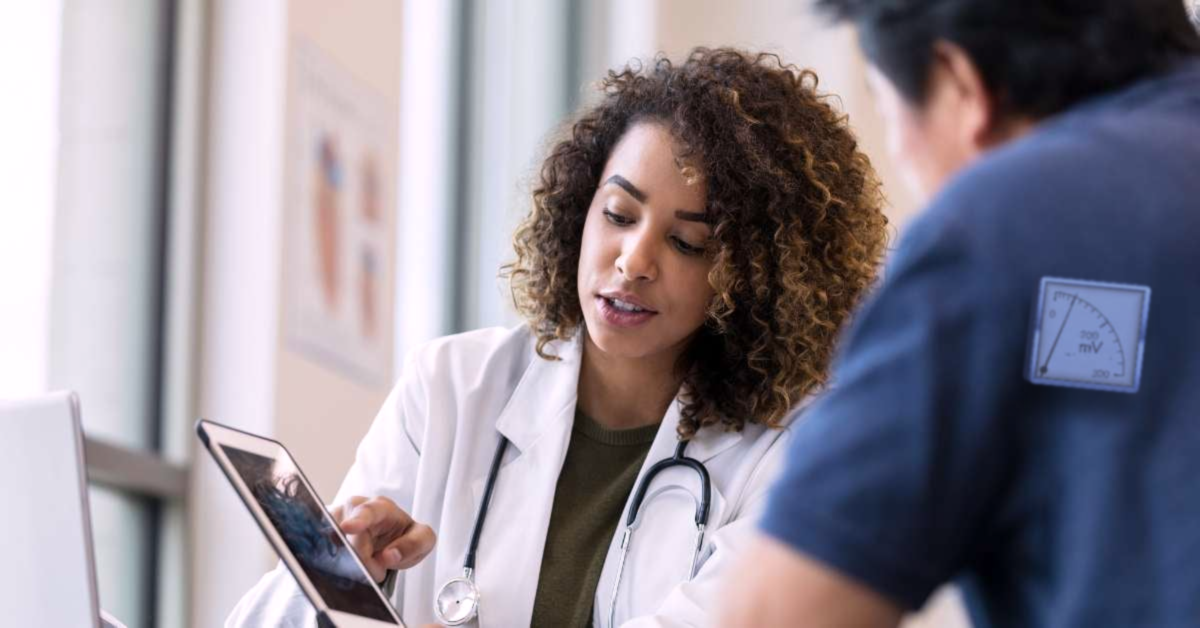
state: 100 mV
